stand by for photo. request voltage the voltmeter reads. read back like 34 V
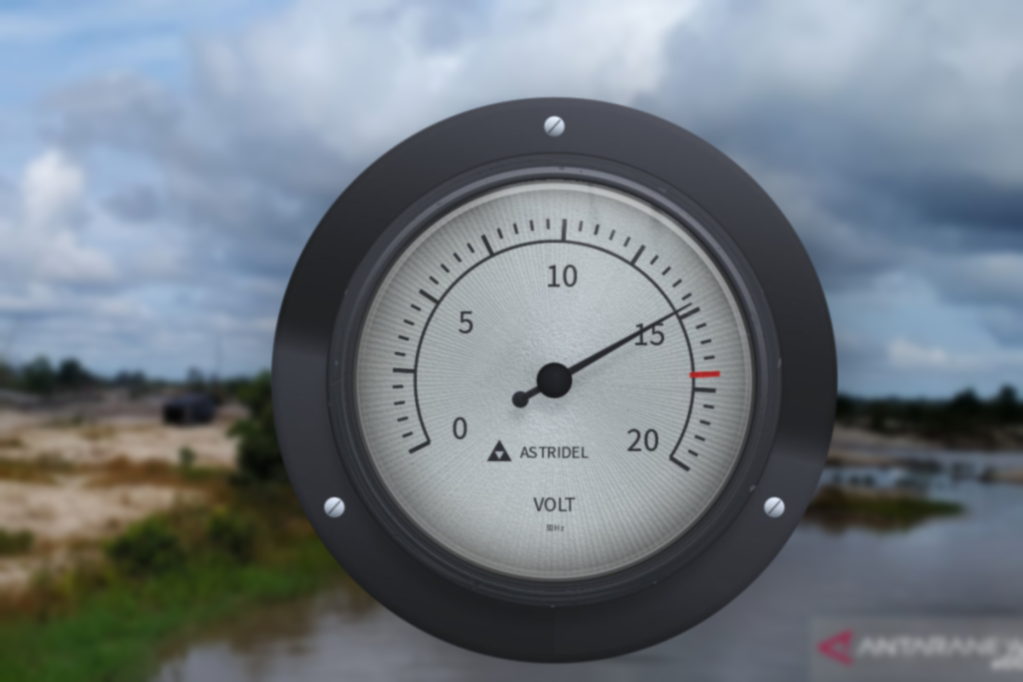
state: 14.75 V
